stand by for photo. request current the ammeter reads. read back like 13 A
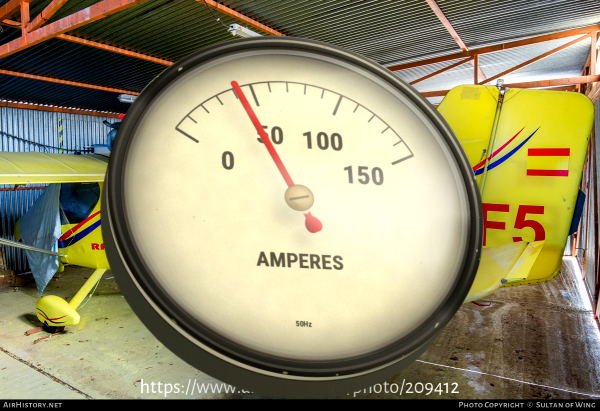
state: 40 A
